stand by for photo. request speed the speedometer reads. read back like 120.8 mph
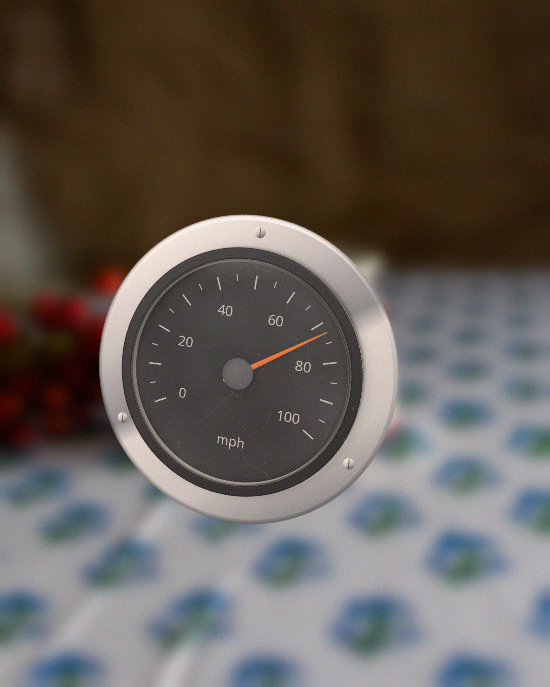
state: 72.5 mph
